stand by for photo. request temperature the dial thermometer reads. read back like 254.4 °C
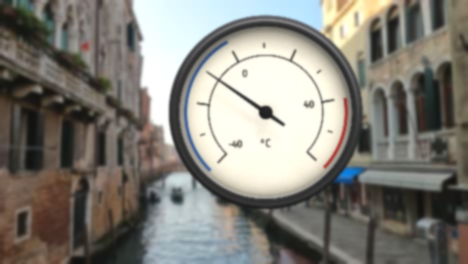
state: -10 °C
